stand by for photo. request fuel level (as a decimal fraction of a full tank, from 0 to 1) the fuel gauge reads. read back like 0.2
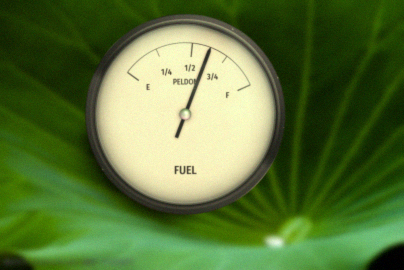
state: 0.625
